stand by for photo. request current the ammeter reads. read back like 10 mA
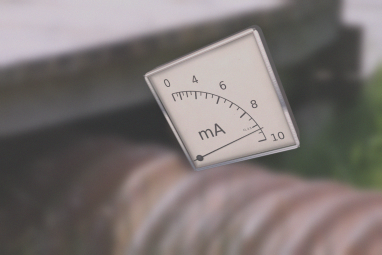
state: 9.25 mA
